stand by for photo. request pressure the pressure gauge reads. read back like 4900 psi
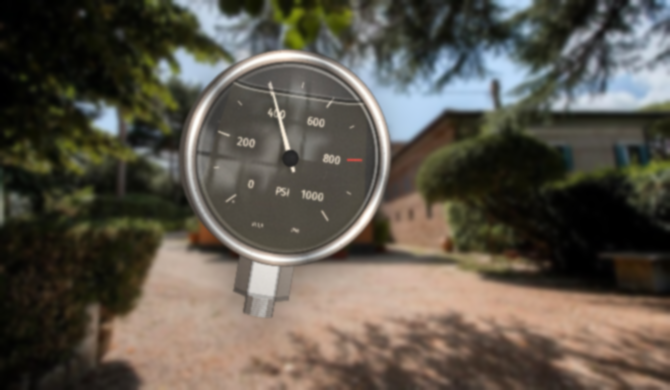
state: 400 psi
